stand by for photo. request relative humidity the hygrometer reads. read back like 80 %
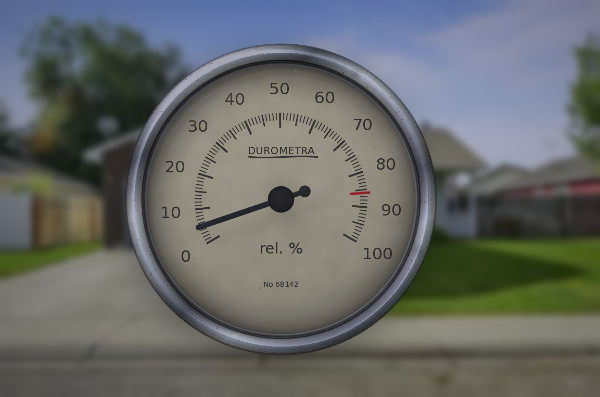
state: 5 %
